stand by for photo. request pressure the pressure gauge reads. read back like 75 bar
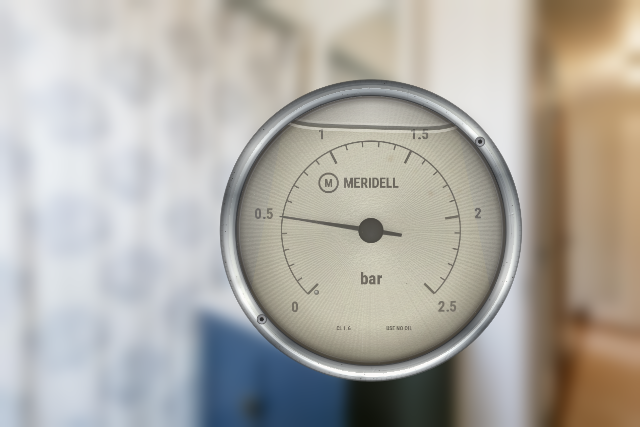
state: 0.5 bar
